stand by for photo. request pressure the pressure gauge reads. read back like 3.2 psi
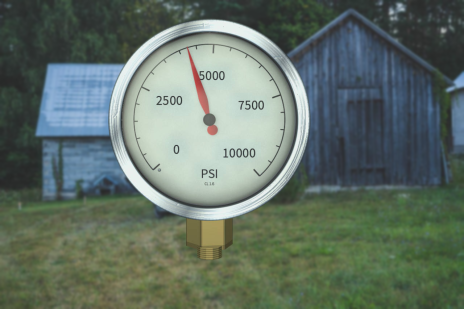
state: 4250 psi
